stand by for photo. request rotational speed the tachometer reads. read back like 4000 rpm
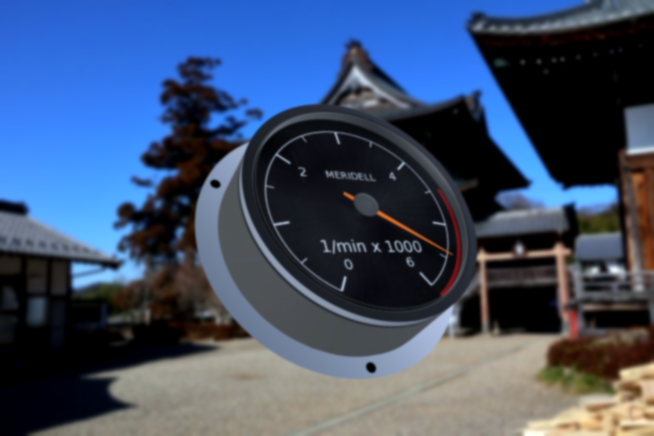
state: 5500 rpm
